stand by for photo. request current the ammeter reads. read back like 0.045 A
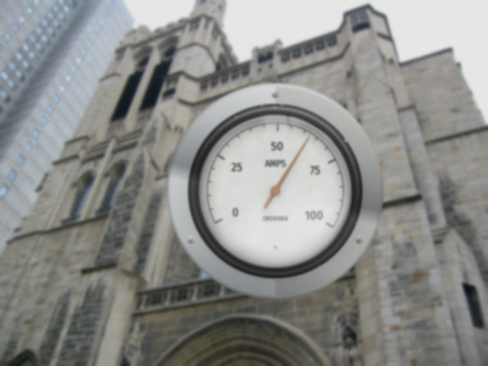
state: 62.5 A
